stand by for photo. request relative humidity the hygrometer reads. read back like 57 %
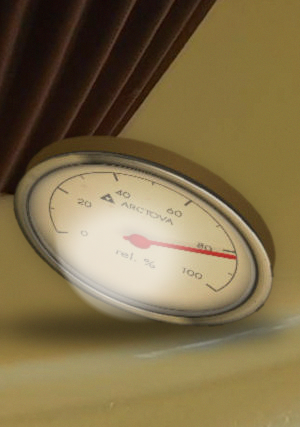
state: 80 %
